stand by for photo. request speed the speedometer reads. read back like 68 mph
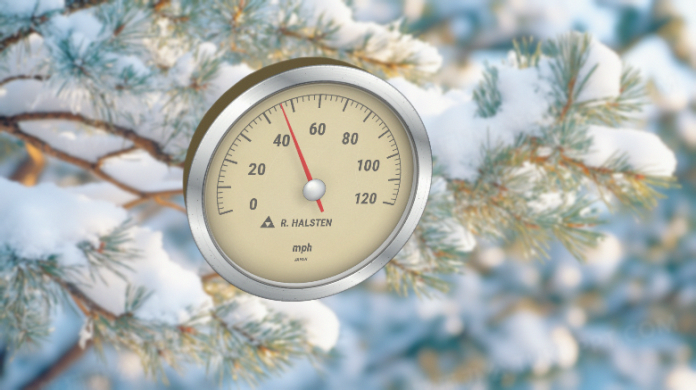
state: 46 mph
